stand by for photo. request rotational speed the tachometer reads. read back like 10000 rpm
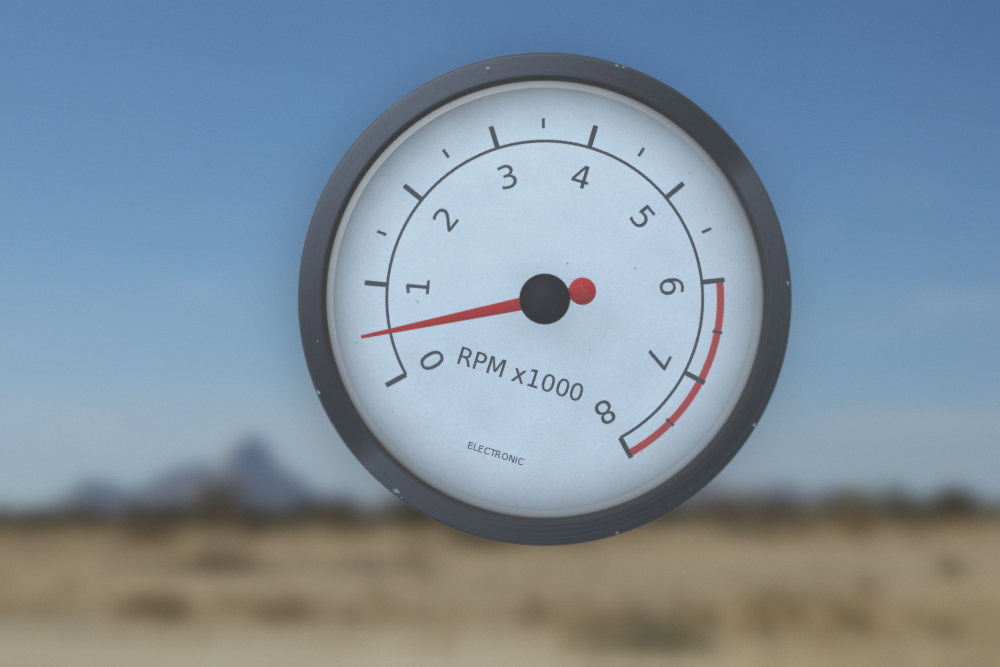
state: 500 rpm
